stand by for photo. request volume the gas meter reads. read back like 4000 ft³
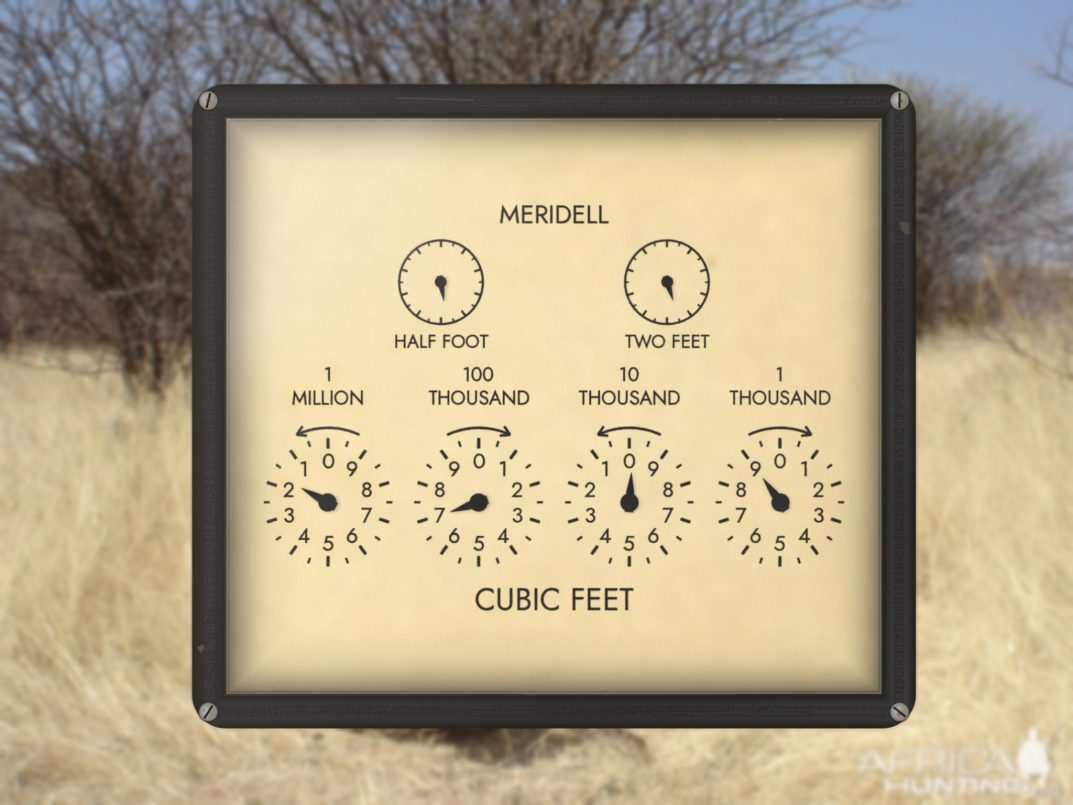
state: 169900 ft³
